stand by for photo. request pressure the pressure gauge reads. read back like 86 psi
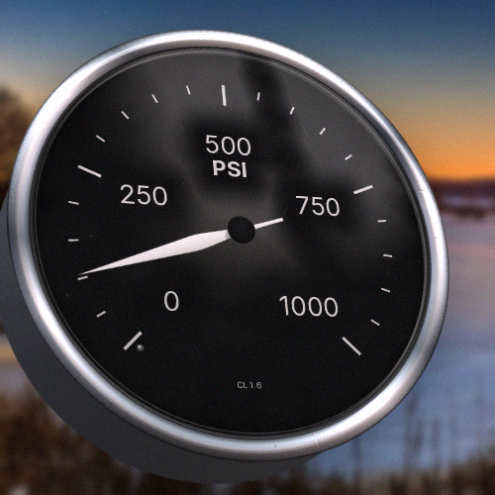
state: 100 psi
